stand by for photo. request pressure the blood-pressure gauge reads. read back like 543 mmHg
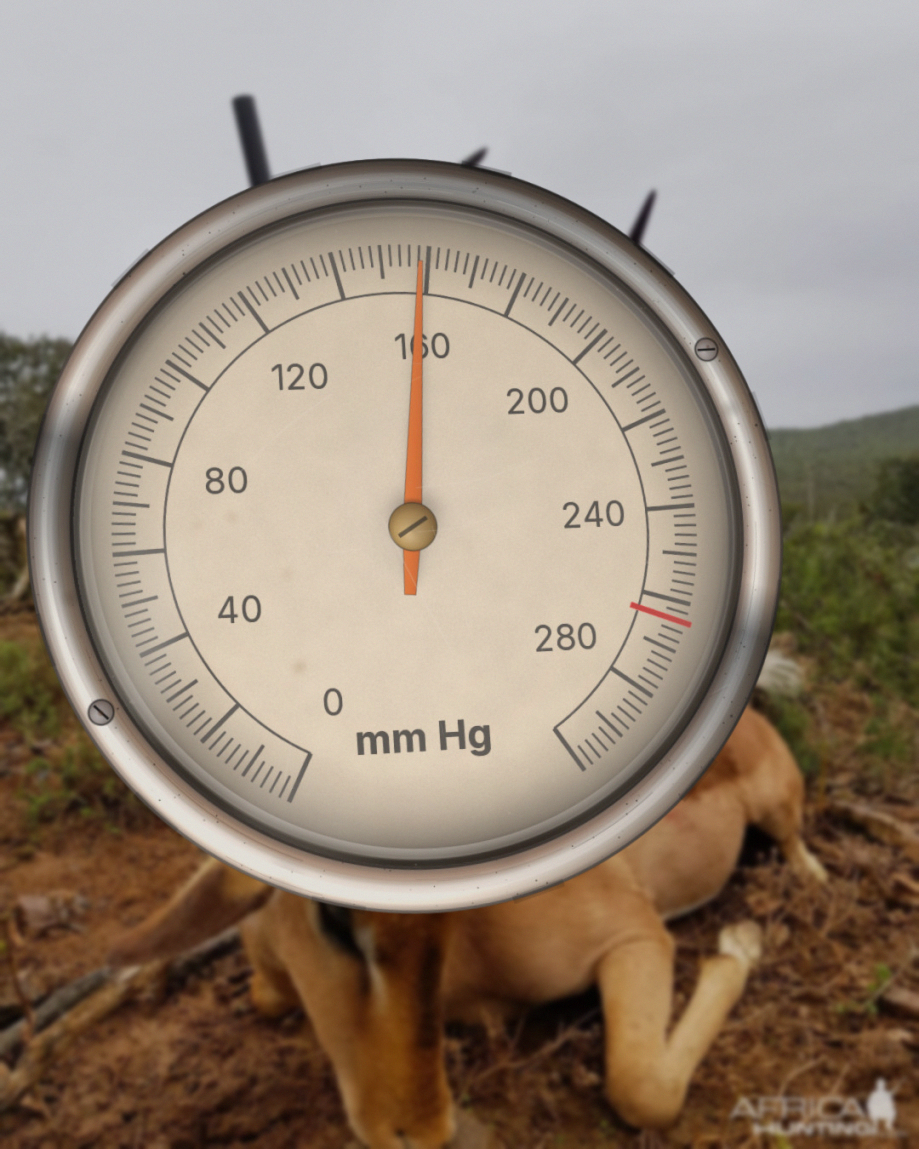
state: 158 mmHg
